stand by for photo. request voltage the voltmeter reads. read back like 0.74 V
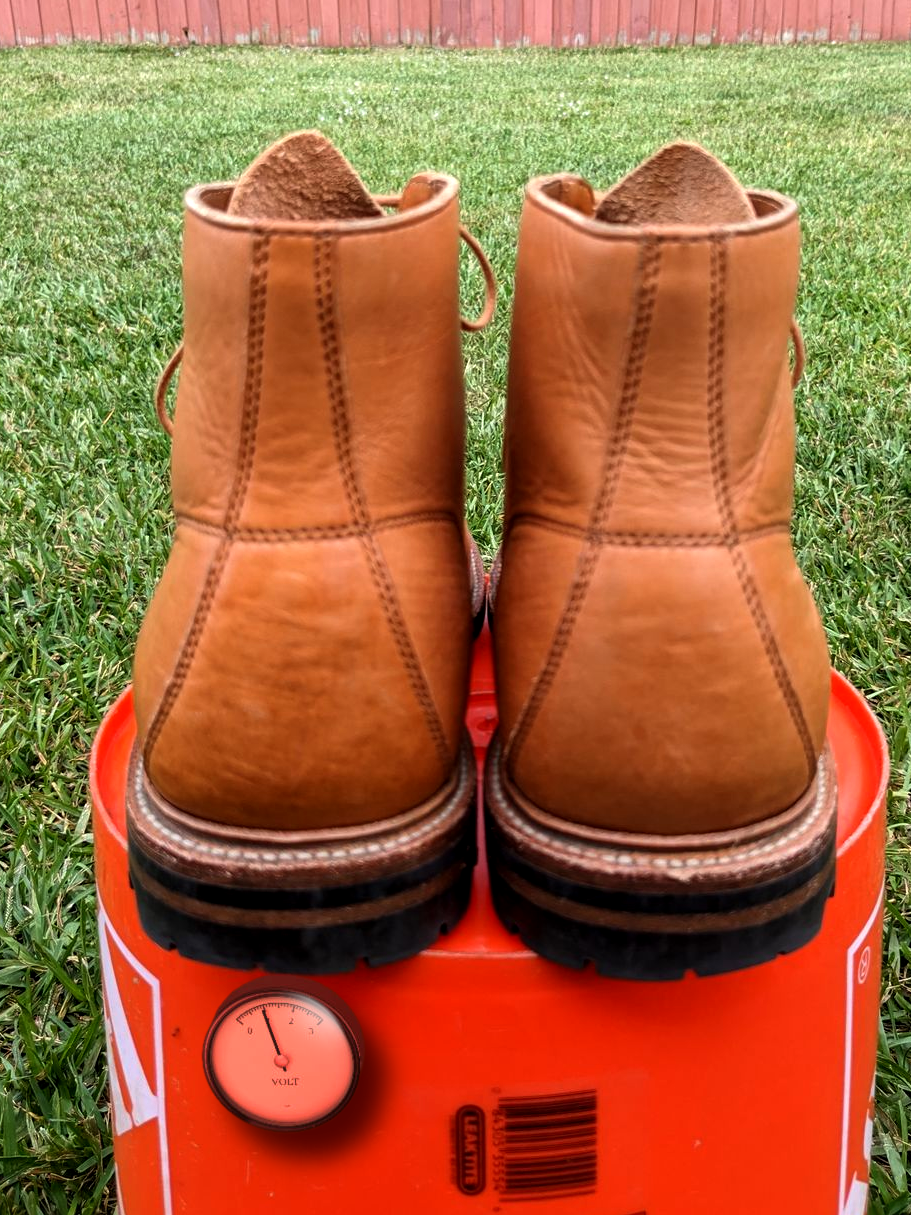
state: 1 V
